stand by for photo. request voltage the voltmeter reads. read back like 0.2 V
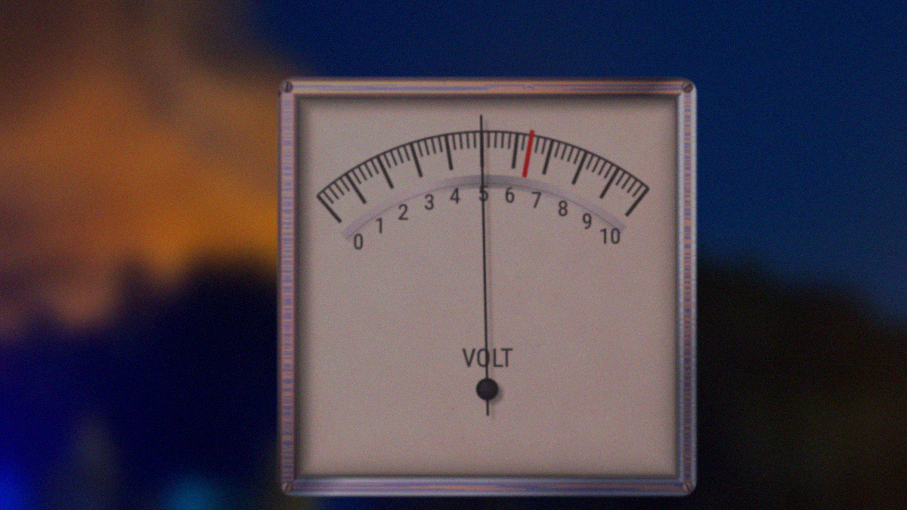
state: 5 V
